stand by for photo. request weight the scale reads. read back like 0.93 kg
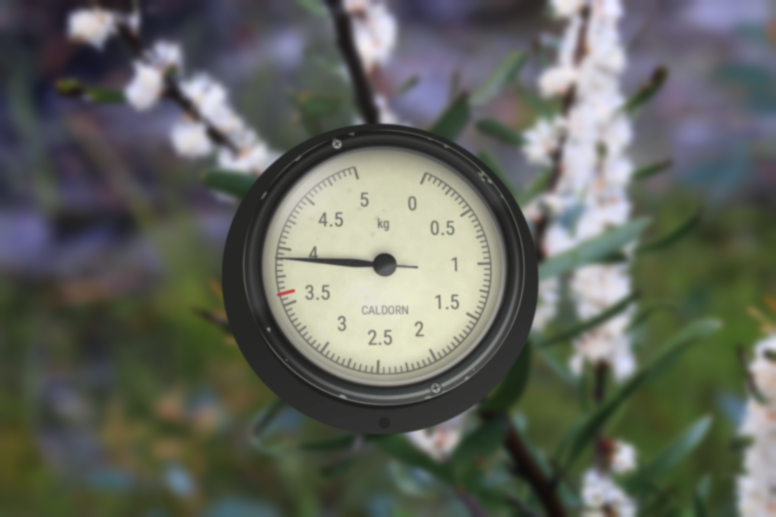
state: 3.9 kg
